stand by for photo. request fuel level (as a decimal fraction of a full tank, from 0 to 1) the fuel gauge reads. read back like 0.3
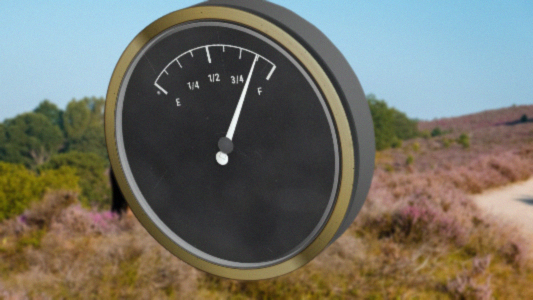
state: 0.875
